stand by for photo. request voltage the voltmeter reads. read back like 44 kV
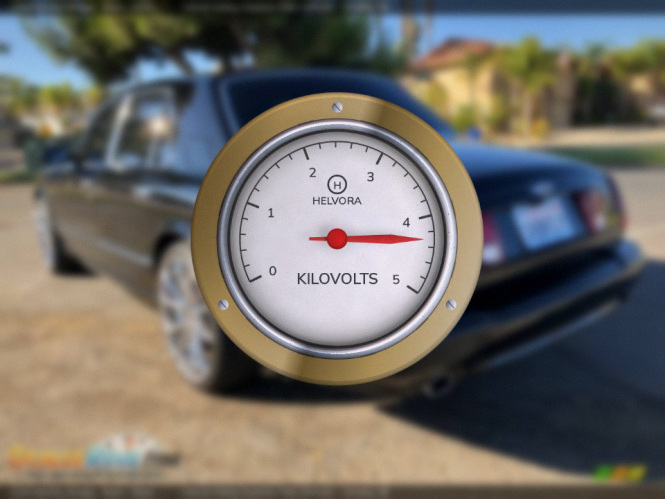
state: 4.3 kV
